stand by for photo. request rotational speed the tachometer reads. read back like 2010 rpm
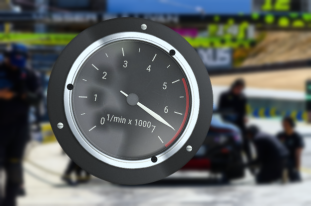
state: 6500 rpm
